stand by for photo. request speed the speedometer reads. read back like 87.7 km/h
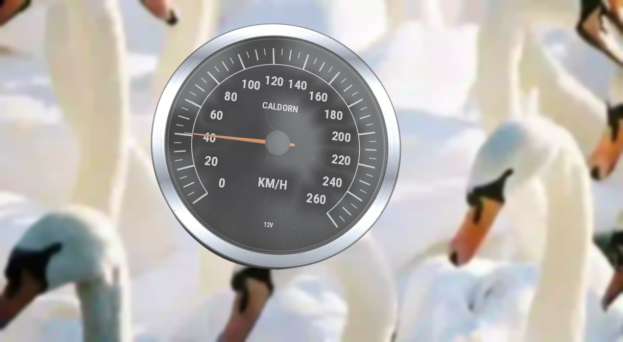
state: 40 km/h
